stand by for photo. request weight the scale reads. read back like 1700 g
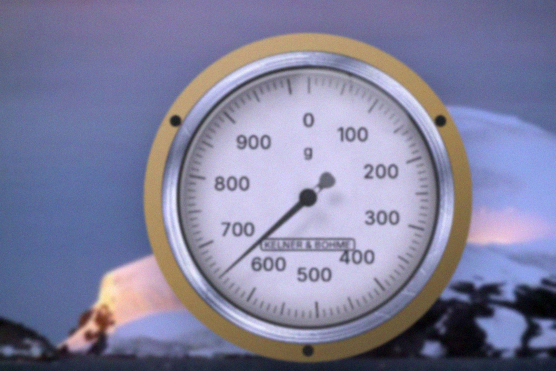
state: 650 g
